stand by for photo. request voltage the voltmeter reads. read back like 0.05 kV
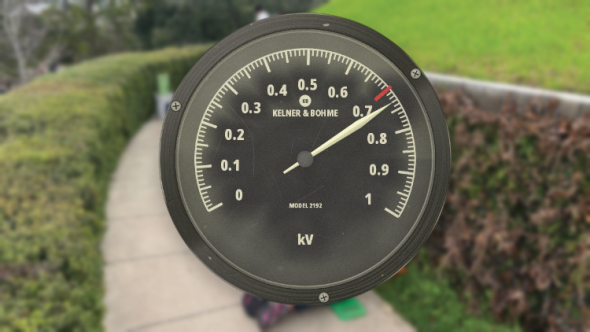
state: 0.73 kV
